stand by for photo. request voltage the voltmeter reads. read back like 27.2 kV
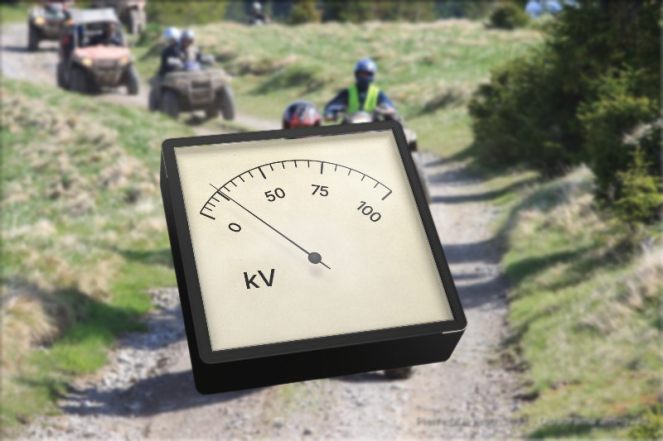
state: 25 kV
